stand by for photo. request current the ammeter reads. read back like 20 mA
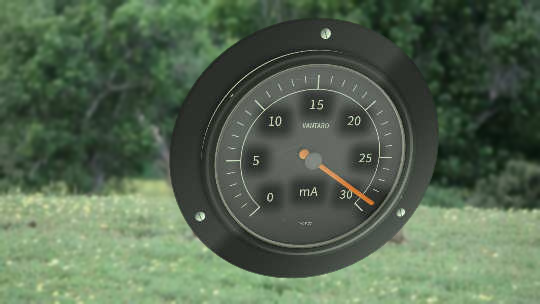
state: 29 mA
